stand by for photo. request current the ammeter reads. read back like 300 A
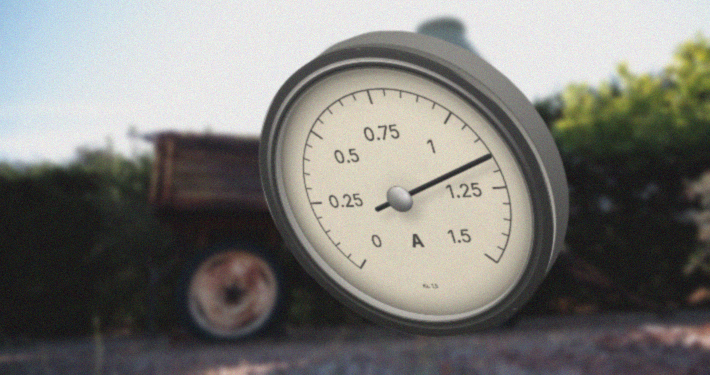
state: 1.15 A
